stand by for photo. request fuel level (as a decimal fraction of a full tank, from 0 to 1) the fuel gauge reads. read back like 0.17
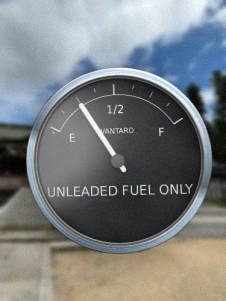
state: 0.25
